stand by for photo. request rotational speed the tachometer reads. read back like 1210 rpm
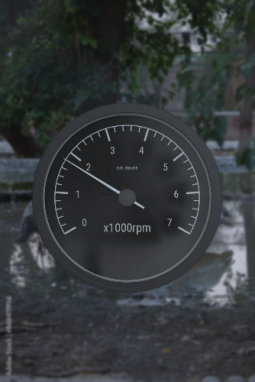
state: 1800 rpm
